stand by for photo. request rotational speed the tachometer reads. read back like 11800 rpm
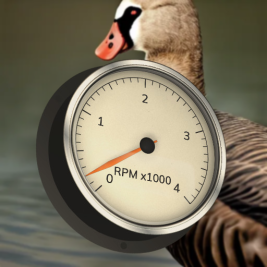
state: 200 rpm
